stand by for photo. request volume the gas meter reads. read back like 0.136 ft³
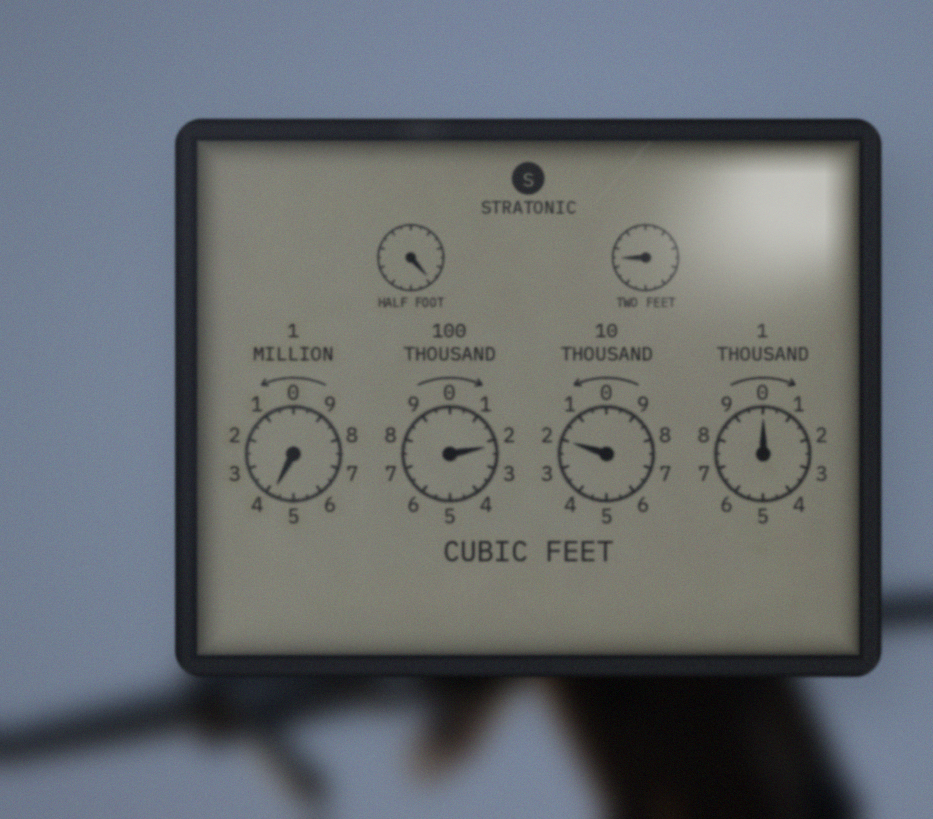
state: 422000 ft³
